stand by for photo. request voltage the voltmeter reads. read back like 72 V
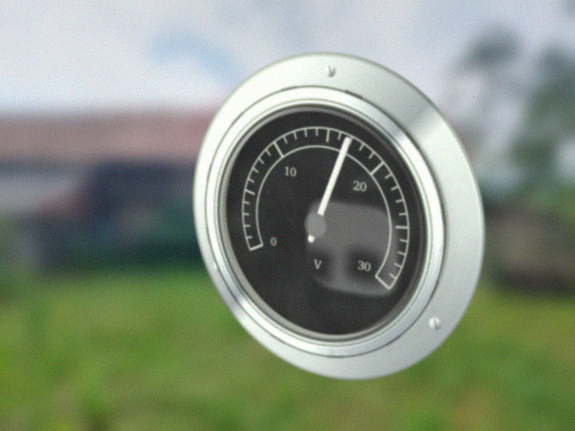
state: 17 V
